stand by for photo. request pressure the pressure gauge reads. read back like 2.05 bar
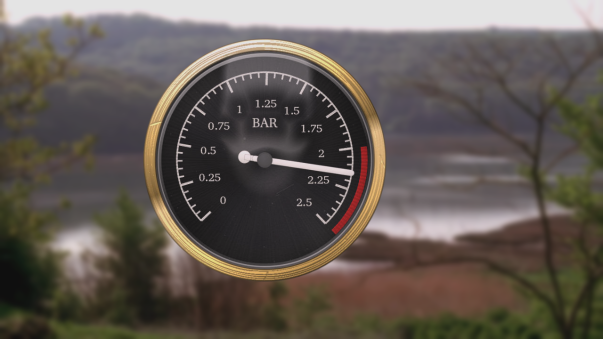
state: 2.15 bar
